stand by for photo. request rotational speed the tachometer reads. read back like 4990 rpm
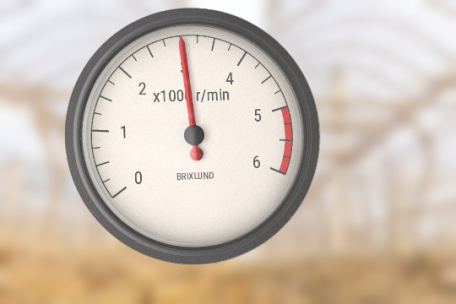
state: 3000 rpm
